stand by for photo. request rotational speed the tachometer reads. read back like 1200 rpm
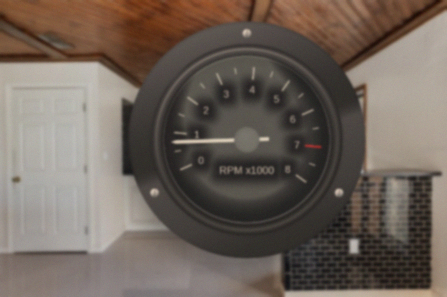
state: 750 rpm
